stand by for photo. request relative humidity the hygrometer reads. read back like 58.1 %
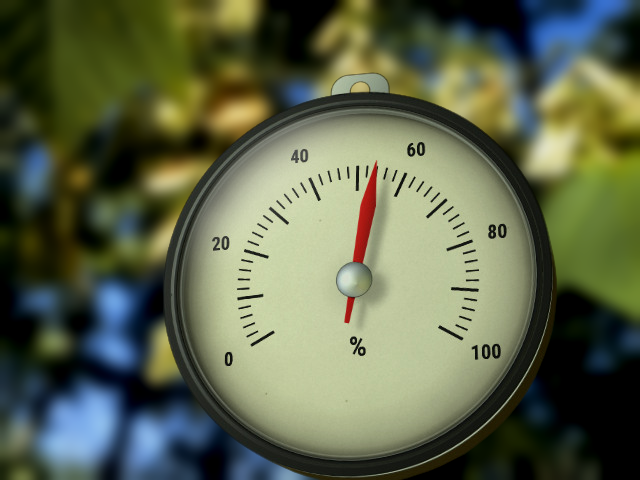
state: 54 %
